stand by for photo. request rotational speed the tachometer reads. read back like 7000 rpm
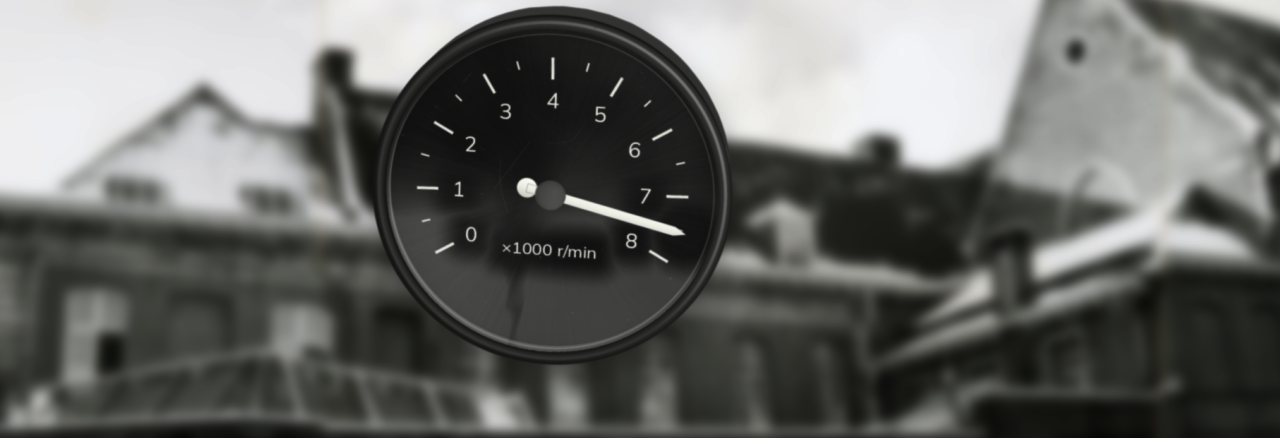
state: 7500 rpm
